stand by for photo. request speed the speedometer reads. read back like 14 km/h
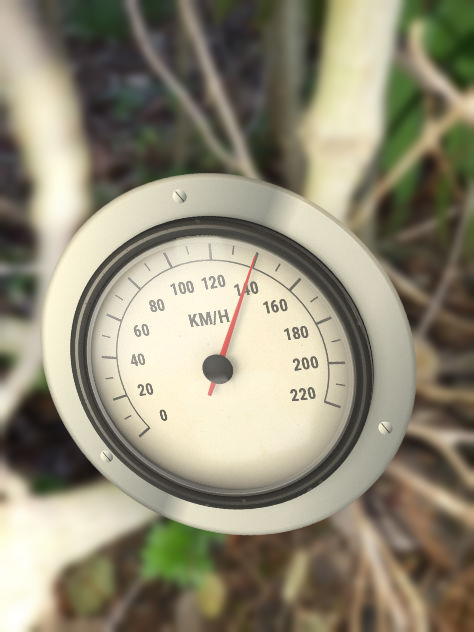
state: 140 km/h
